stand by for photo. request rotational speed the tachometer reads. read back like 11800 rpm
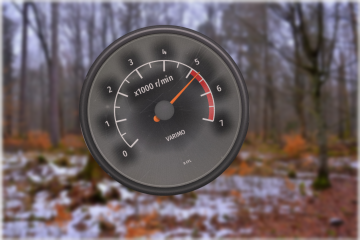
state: 5250 rpm
